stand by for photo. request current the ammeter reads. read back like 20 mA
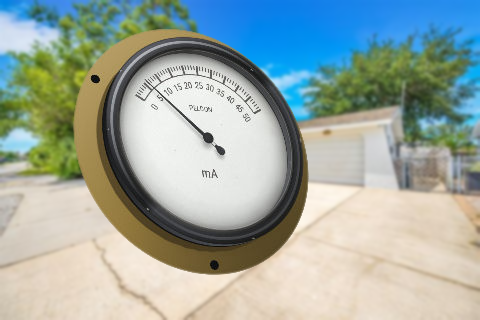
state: 5 mA
